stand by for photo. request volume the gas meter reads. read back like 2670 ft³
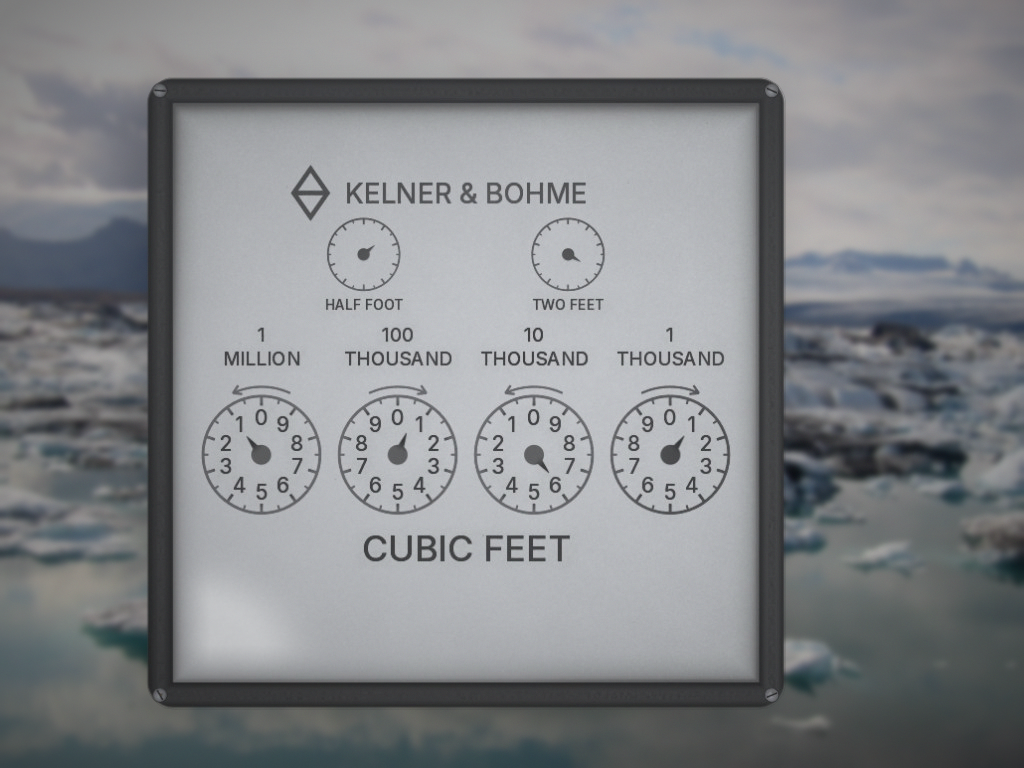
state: 106100 ft³
